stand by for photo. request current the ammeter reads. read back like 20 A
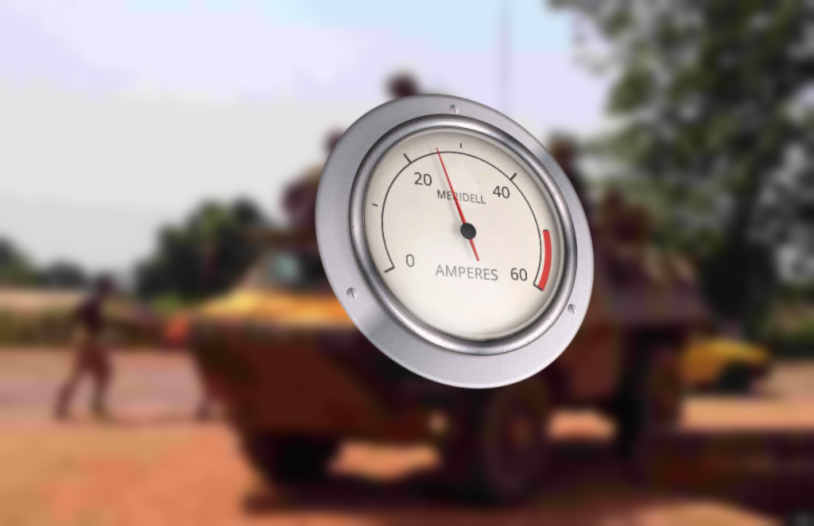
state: 25 A
